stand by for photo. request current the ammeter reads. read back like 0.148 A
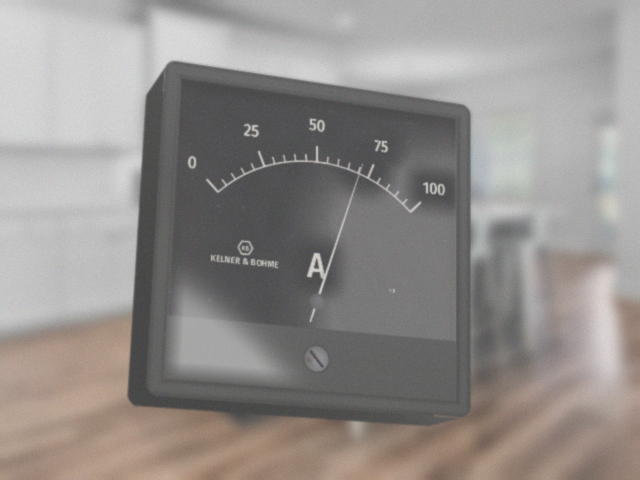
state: 70 A
